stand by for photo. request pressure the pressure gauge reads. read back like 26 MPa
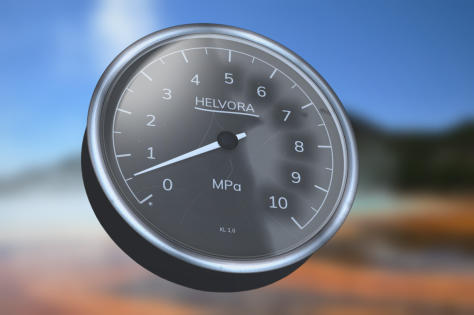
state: 0.5 MPa
